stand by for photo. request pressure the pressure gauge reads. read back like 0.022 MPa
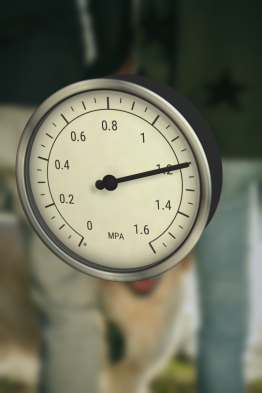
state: 1.2 MPa
